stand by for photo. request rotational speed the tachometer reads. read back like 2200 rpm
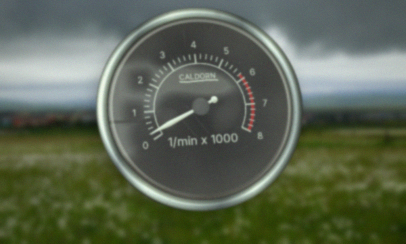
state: 200 rpm
